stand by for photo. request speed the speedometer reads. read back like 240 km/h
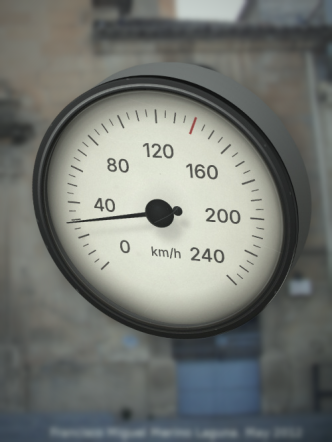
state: 30 km/h
